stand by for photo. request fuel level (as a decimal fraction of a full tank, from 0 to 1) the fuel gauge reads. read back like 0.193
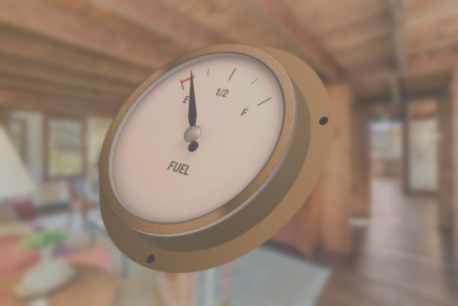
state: 0.125
